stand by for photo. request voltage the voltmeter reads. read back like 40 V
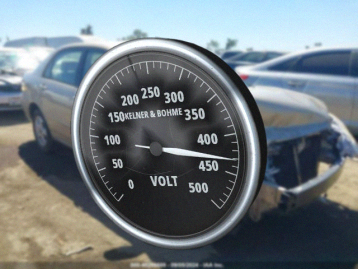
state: 430 V
